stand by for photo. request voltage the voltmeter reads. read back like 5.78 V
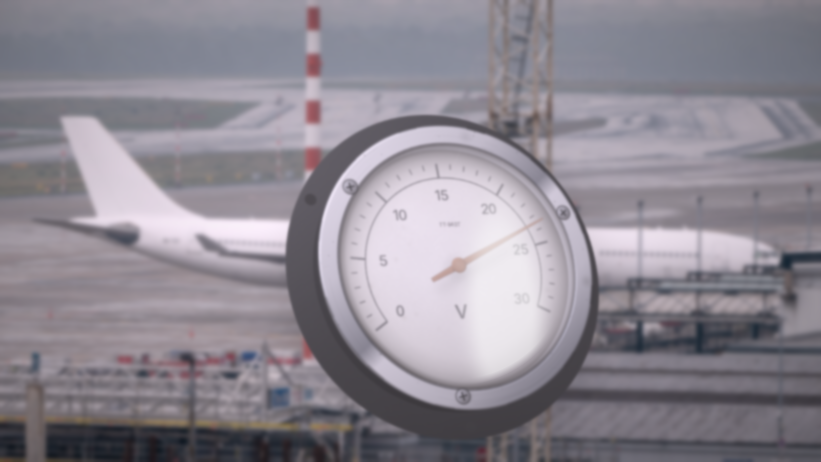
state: 23.5 V
